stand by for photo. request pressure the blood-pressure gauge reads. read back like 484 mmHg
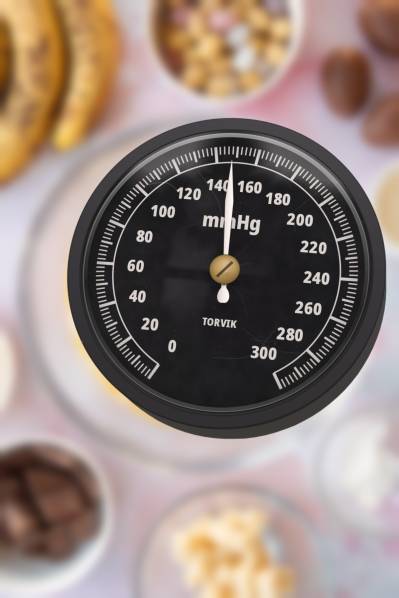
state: 148 mmHg
